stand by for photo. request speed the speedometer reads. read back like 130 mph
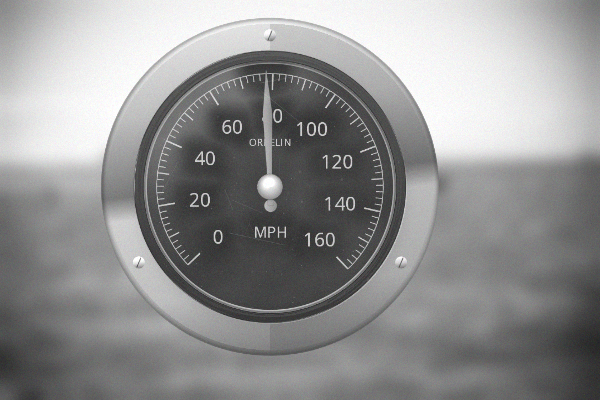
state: 78 mph
